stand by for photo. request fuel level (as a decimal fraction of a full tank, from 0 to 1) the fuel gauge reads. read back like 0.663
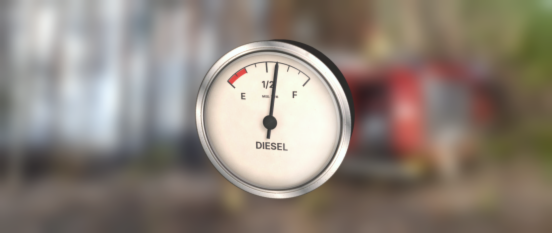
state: 0.625
